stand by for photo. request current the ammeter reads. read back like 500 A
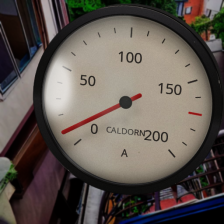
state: 10 A
